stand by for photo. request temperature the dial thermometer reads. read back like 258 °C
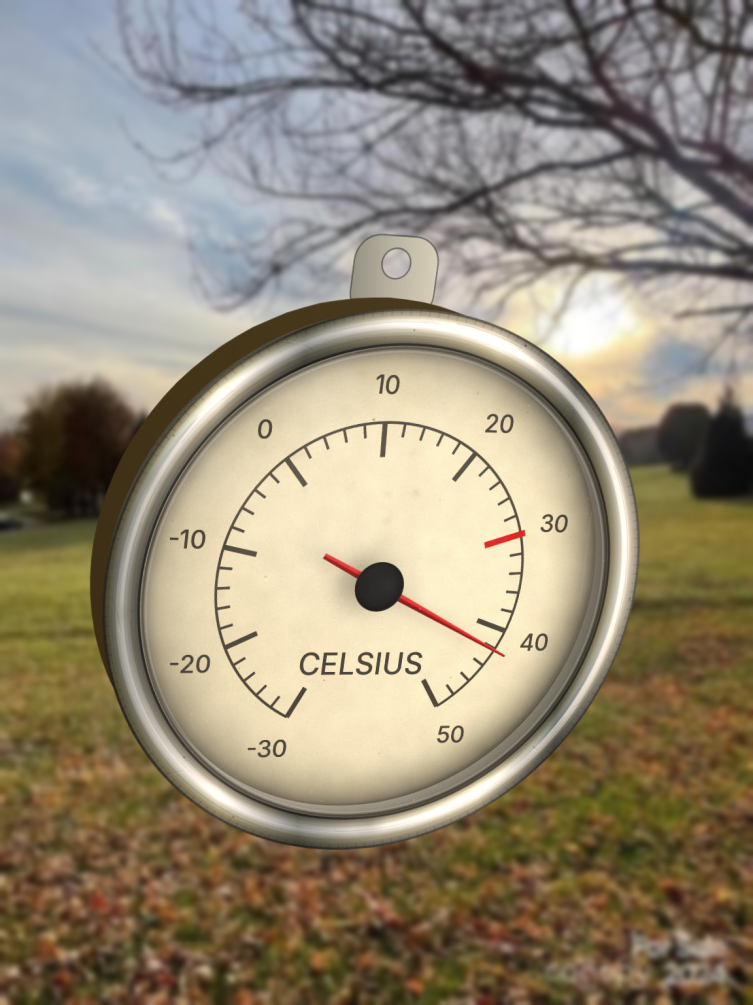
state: 42 °C
